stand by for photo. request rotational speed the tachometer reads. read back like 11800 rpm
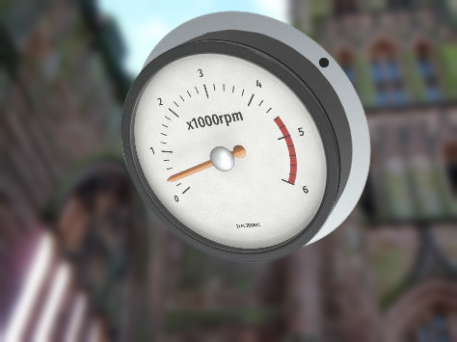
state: 400 rpm
